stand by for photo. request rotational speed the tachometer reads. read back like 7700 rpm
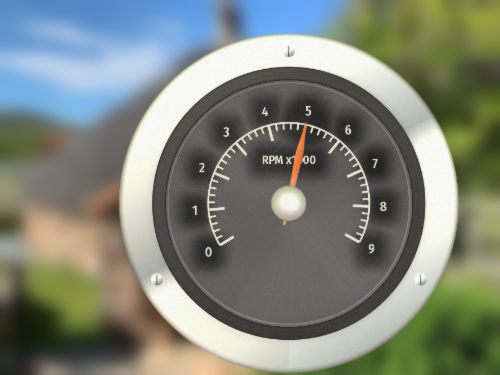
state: 5000 rpm
